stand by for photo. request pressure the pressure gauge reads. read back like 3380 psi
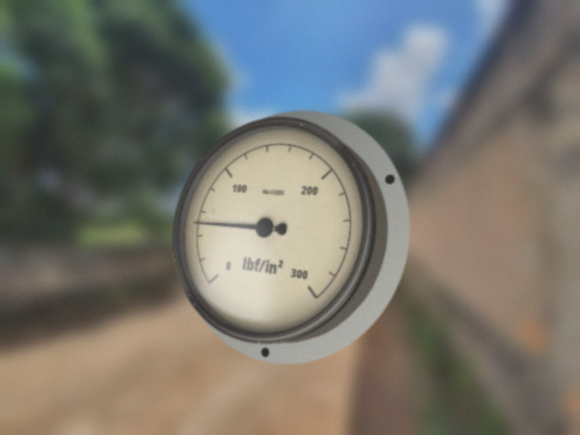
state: 50 psi
